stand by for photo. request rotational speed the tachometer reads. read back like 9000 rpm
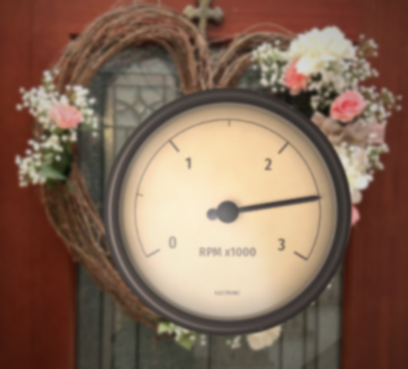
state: 2500 rpm
